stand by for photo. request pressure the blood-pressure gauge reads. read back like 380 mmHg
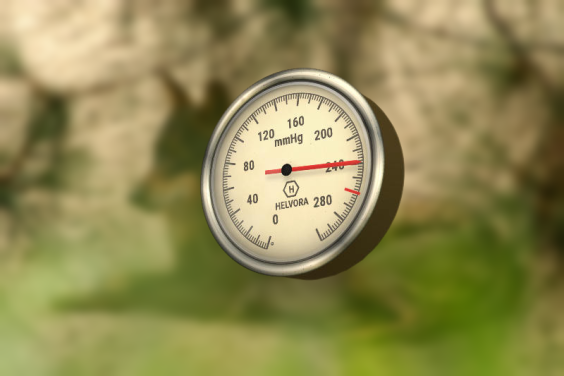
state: 240 mmHg
